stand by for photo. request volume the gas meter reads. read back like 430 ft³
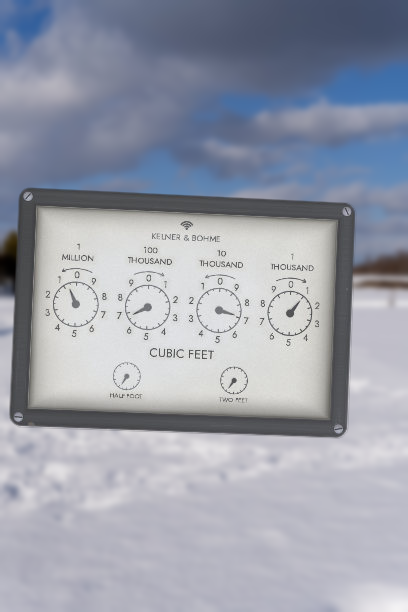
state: 67100 ft³
